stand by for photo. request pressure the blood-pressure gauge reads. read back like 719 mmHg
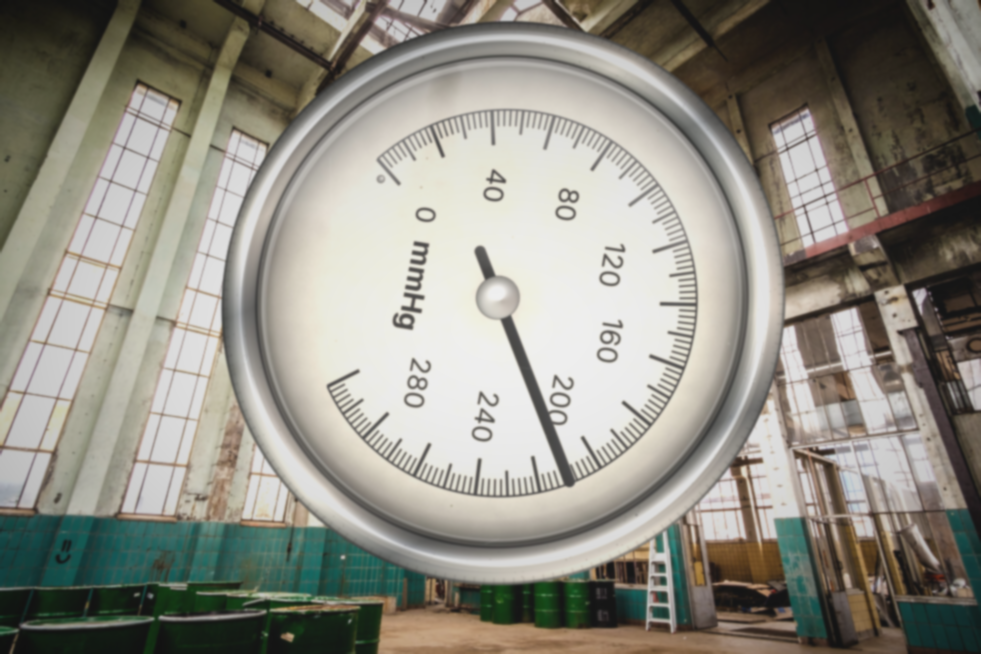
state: 210 mmHg
